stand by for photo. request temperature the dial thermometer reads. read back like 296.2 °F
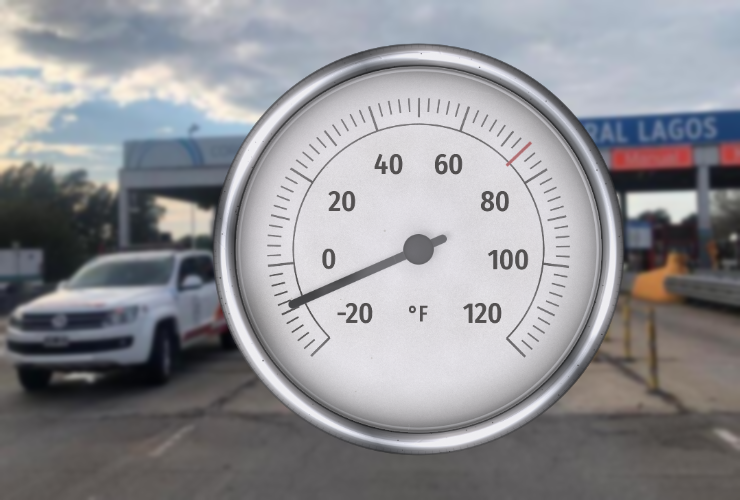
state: -9 °F
